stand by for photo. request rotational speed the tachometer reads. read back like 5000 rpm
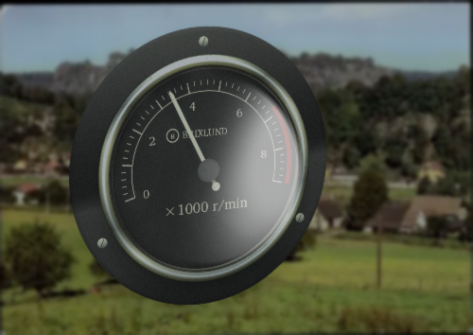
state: 3400 rpm
